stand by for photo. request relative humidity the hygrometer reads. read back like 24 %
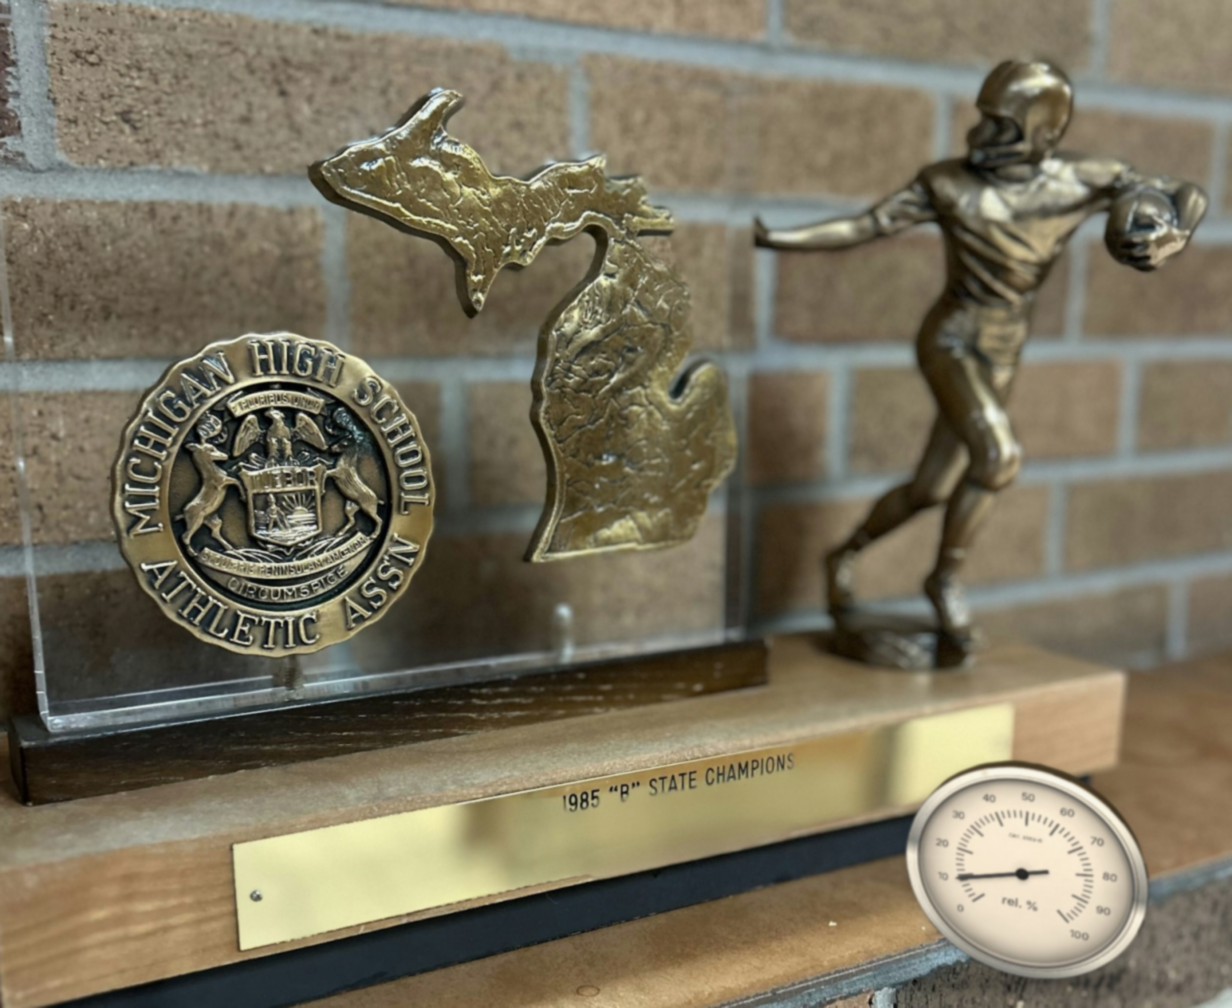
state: 10 %
